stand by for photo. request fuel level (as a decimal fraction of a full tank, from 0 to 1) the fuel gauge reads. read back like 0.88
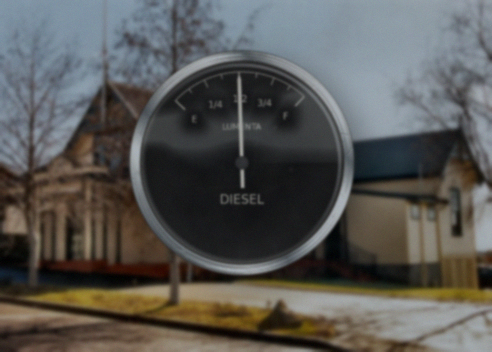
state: 0.5
